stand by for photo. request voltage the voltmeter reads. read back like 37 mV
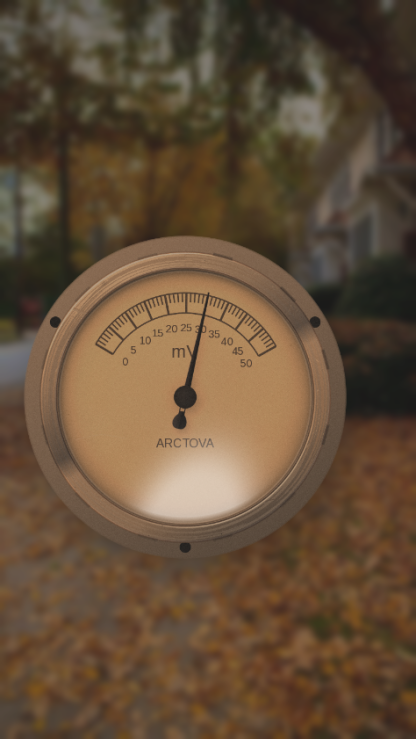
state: 30 mV
